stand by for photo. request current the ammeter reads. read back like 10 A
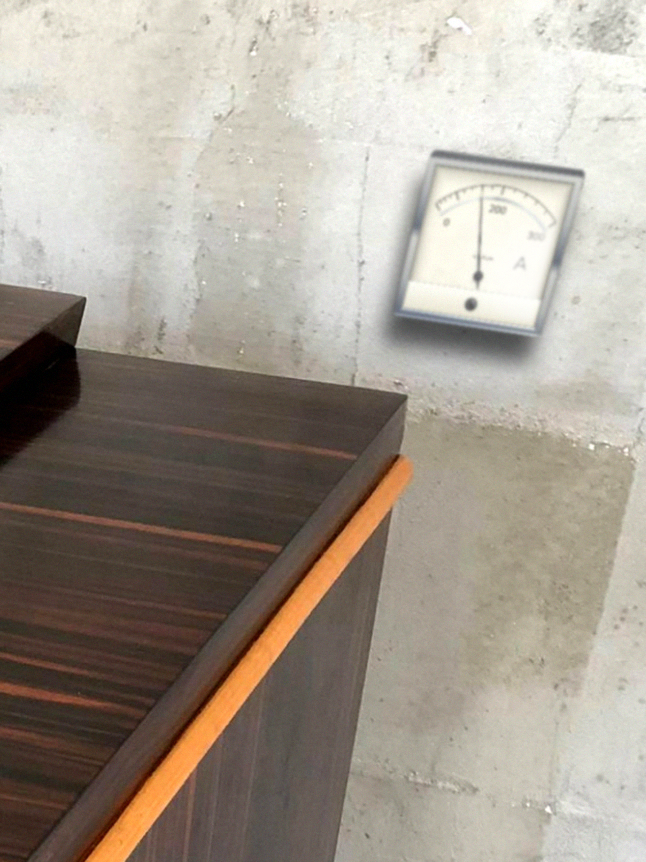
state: 160 A
